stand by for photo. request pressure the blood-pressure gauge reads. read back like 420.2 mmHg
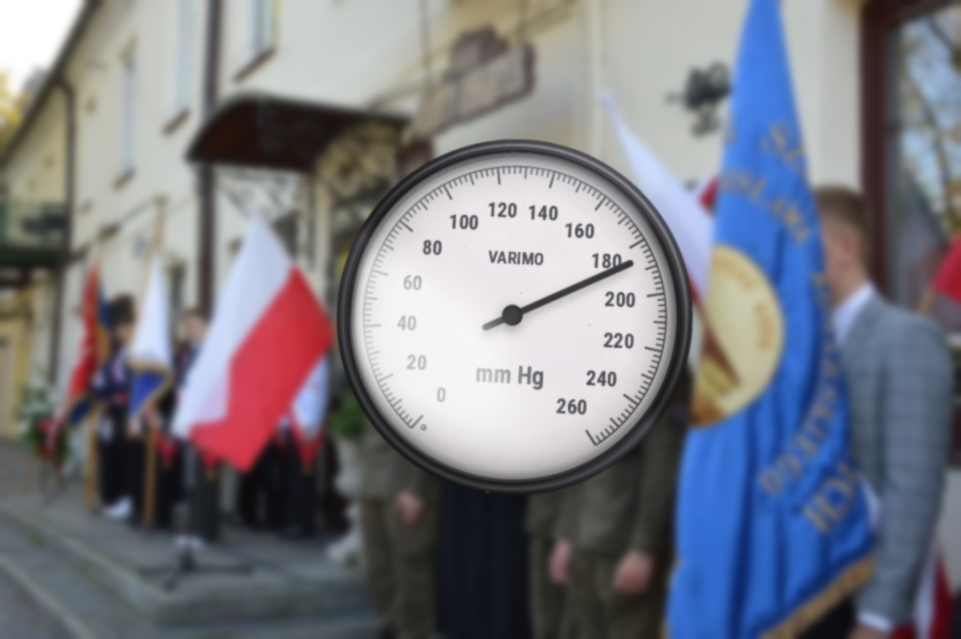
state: 186 mmHg
